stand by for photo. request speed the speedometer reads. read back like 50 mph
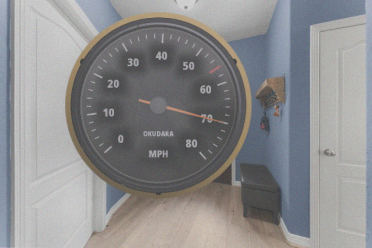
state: 70 mph
